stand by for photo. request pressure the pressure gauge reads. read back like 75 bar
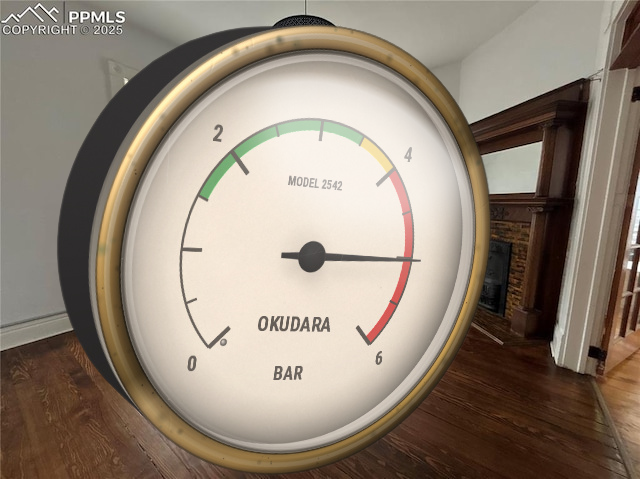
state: 5 bar
